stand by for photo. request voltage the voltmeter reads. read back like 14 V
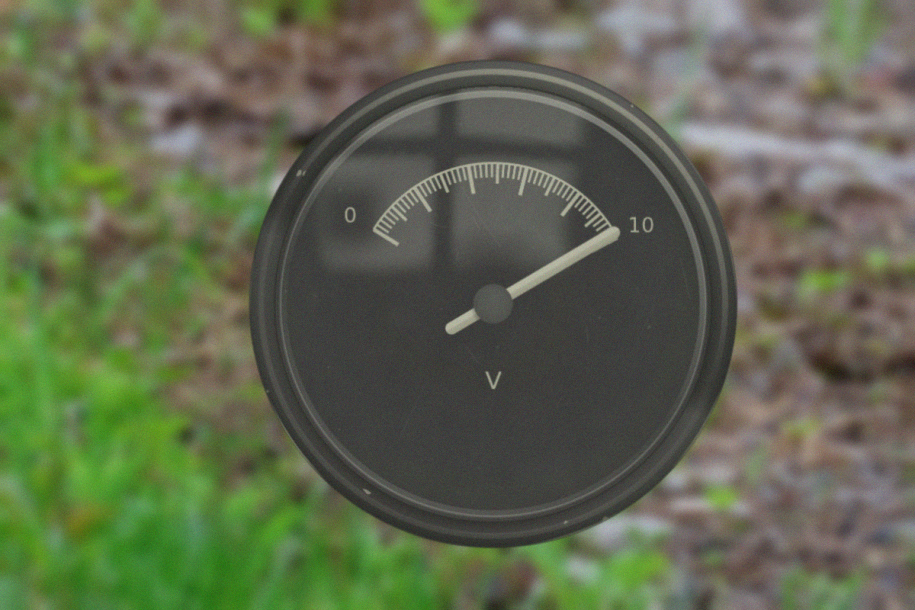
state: 9.8 V
